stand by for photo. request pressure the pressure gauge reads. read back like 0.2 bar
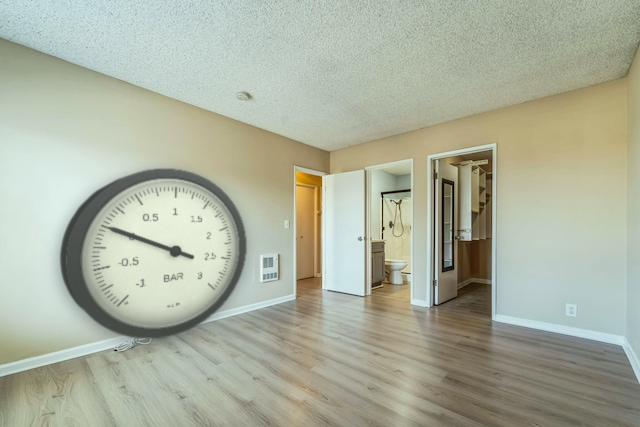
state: 0 bar
